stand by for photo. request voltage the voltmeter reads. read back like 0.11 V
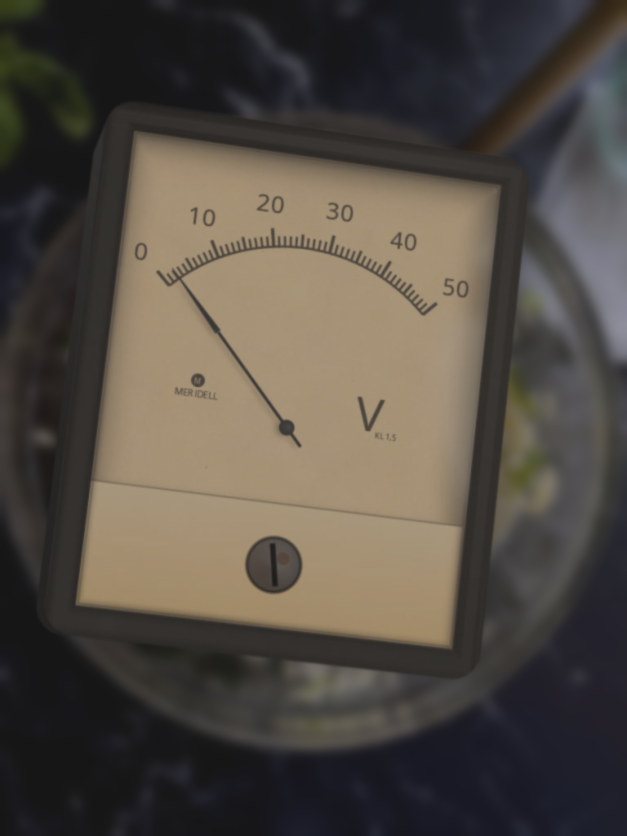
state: 2 V
